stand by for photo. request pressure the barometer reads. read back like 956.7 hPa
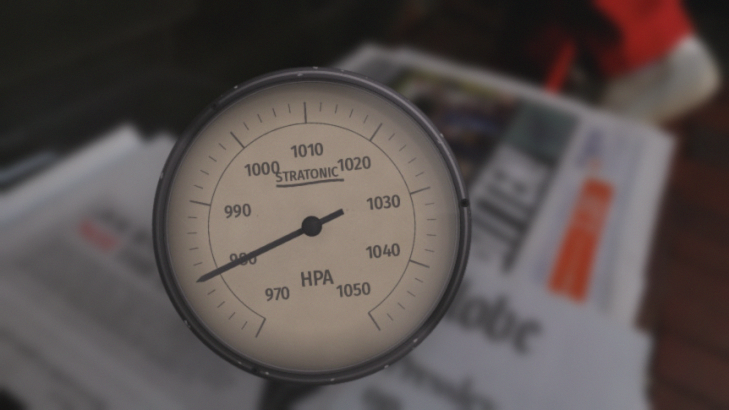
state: 980 hPa
